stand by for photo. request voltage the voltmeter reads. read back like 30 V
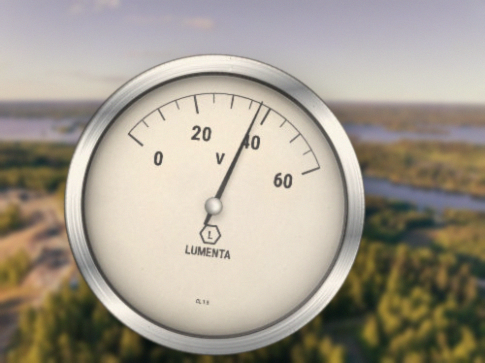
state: 37.5 V
